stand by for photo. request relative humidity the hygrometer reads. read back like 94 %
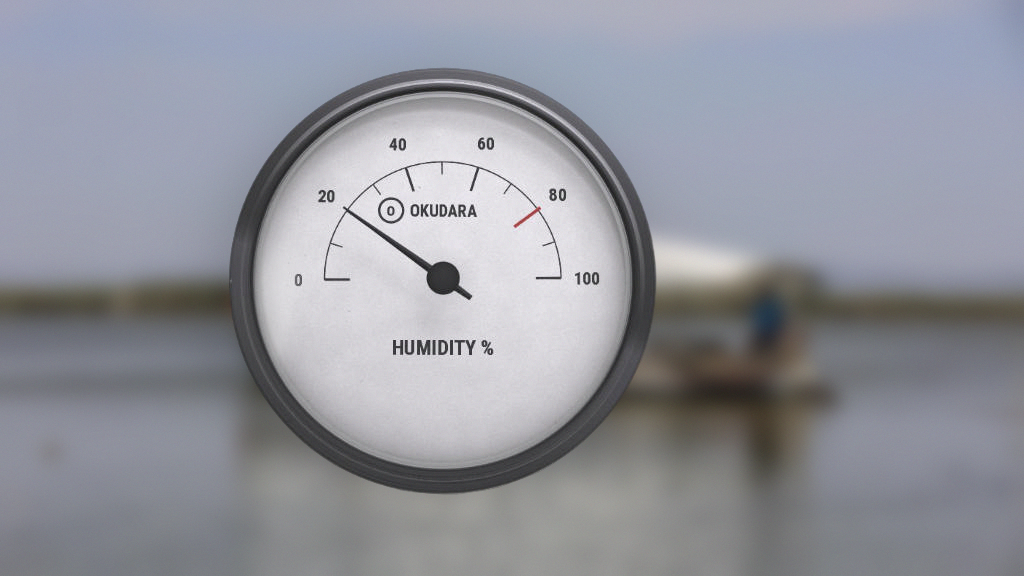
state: 20 %
